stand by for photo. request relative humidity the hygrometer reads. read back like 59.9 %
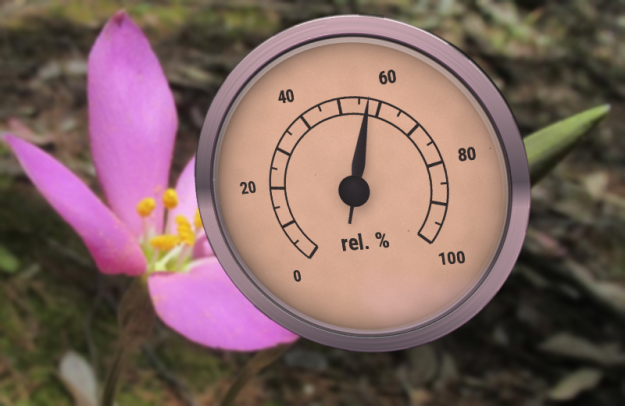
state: 57.5 %
